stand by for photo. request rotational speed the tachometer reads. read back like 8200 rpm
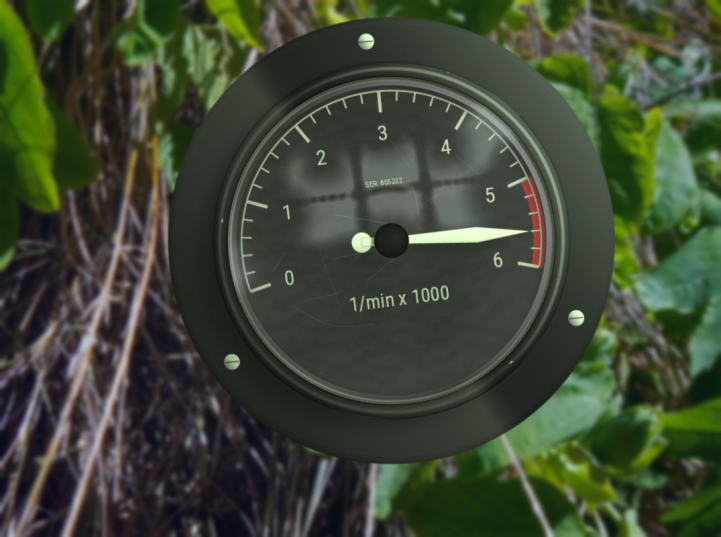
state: 5600 rpm
